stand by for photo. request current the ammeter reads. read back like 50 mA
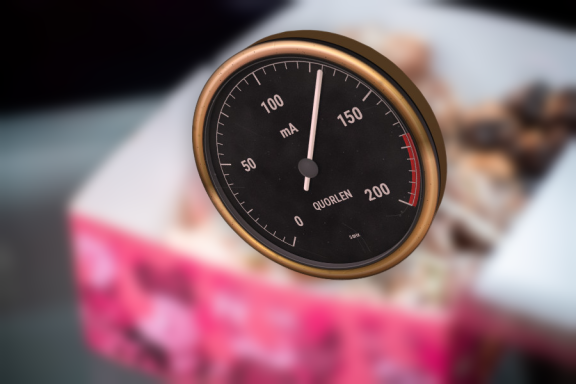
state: 130 mA
